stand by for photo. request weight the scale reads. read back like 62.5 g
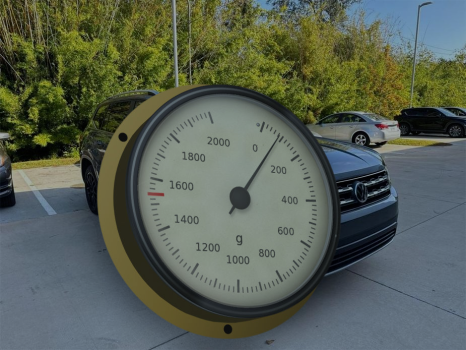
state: 80 g
